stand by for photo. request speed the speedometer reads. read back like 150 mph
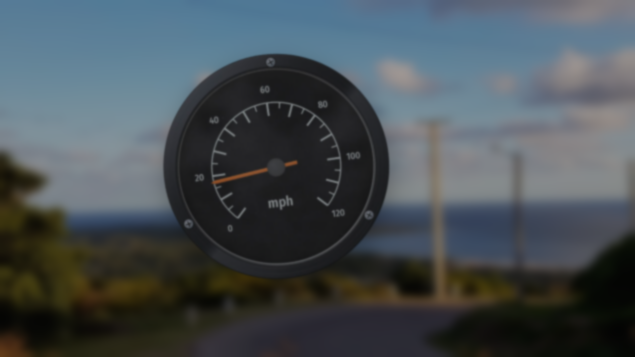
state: 17.5 mph
